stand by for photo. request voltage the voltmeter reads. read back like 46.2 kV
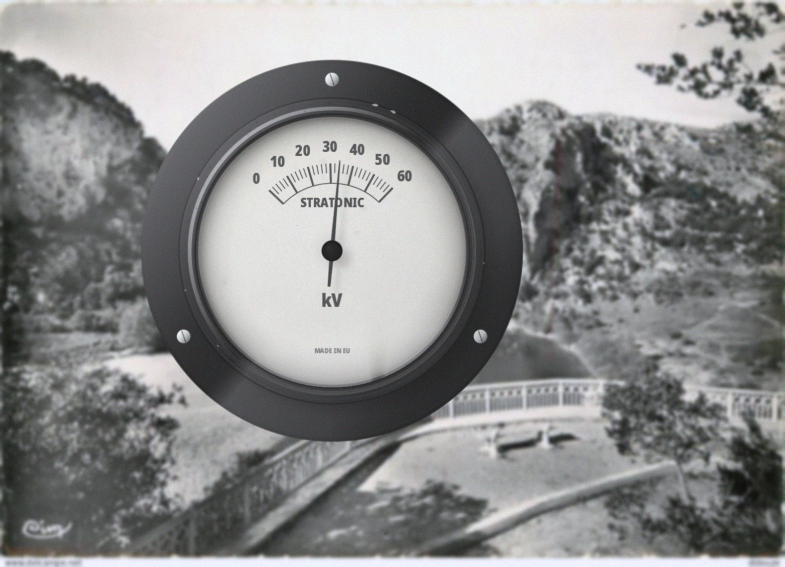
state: 34 kV
